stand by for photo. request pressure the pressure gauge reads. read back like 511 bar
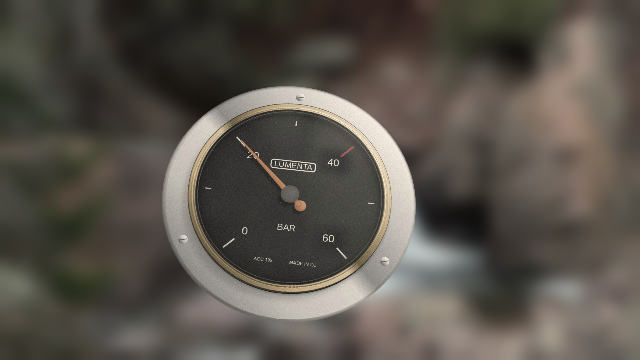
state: 20 bar
